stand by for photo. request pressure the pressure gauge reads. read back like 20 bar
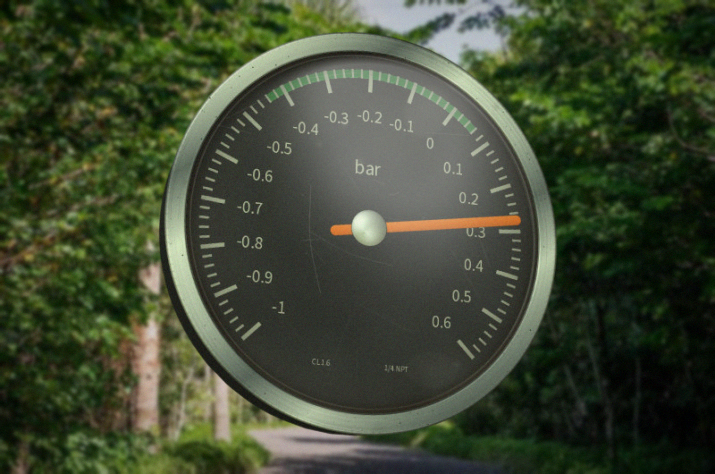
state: 0.28 bar
